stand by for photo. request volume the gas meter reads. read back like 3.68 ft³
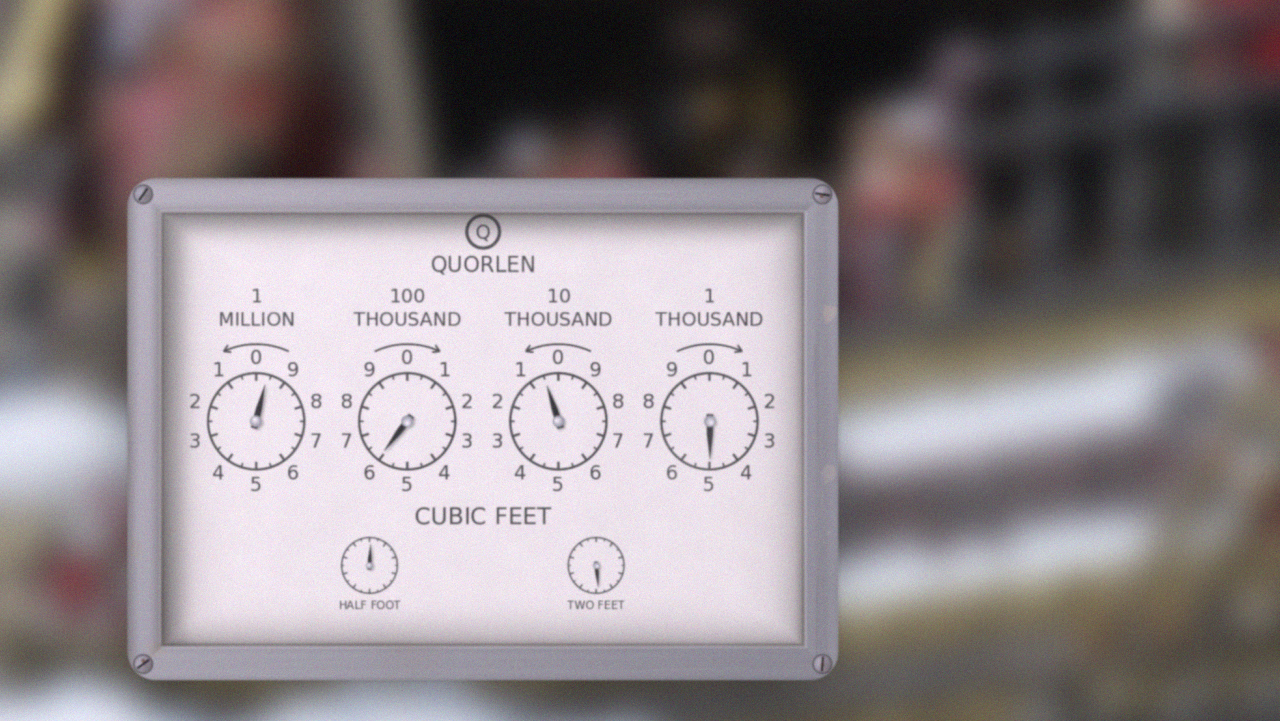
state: 960500 ft³
